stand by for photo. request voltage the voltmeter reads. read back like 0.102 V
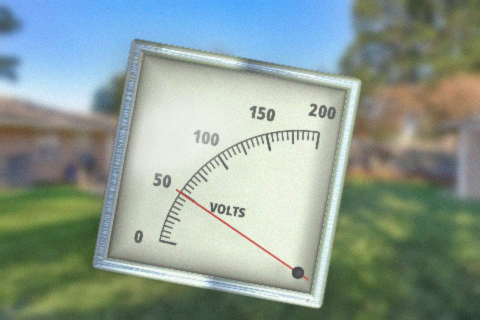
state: 50 V
